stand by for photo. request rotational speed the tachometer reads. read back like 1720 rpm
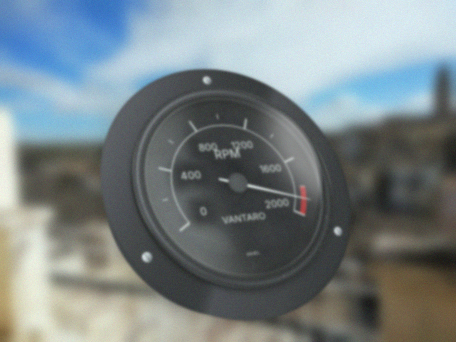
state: 1900 rpm
